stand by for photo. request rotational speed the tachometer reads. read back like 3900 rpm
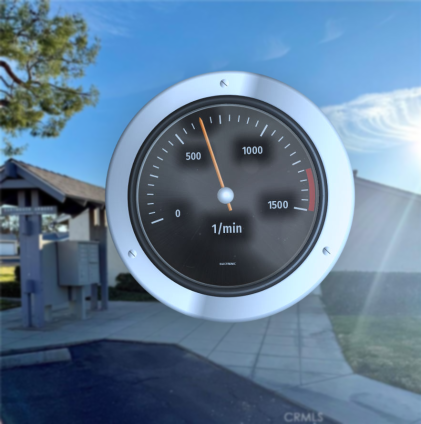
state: 650 rpm
